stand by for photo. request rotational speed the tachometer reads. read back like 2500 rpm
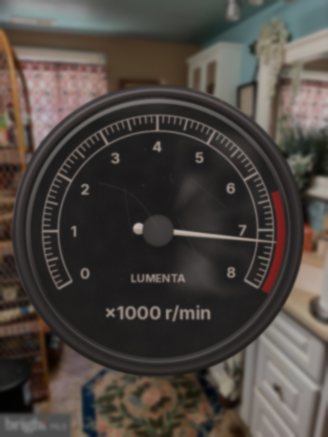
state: 7200 rpm
